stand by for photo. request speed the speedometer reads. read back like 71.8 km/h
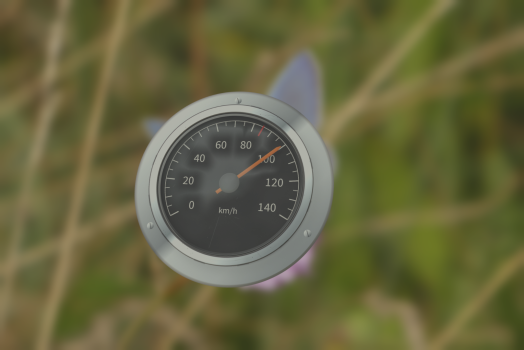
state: 100 km/h
